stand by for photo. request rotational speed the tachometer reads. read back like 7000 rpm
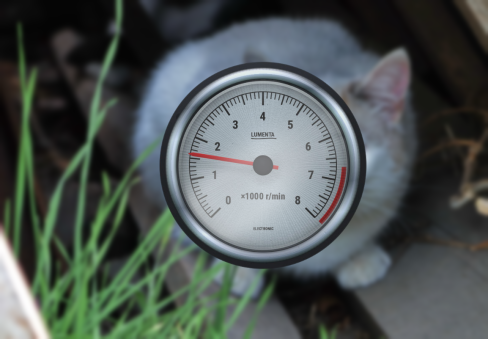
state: 1600 rpm
